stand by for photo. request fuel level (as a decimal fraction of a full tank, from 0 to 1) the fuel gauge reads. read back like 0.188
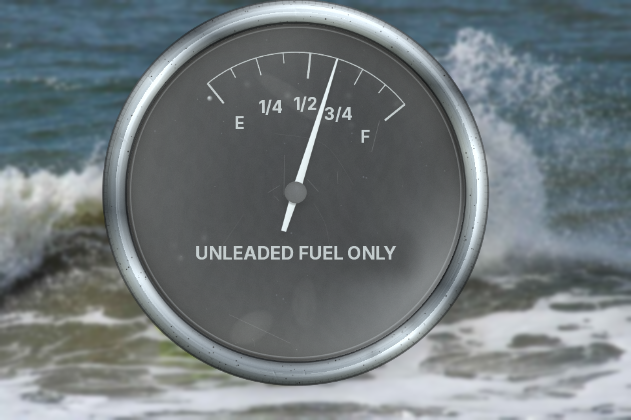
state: 0.625
